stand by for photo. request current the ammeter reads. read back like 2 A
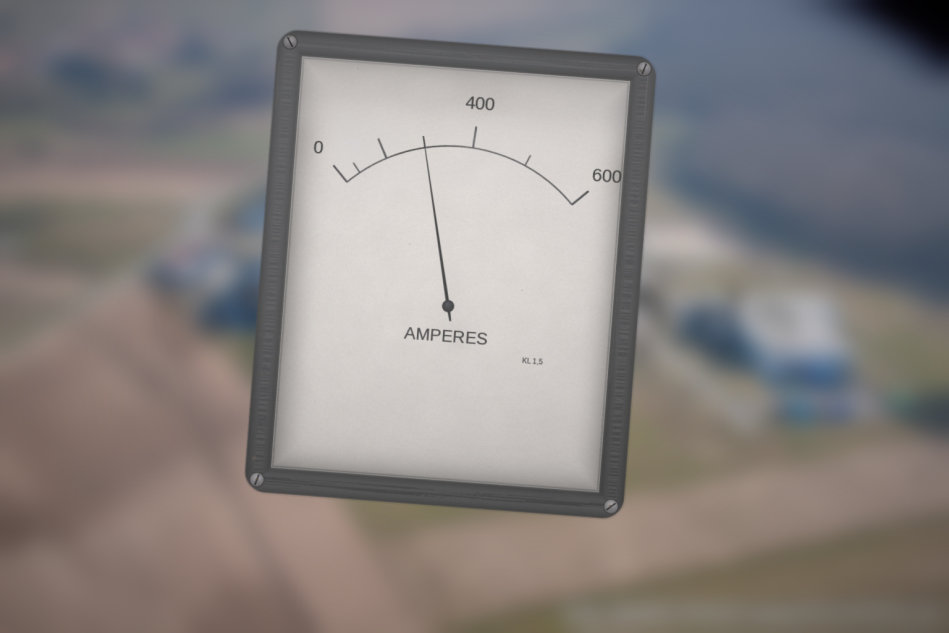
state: 300 A
